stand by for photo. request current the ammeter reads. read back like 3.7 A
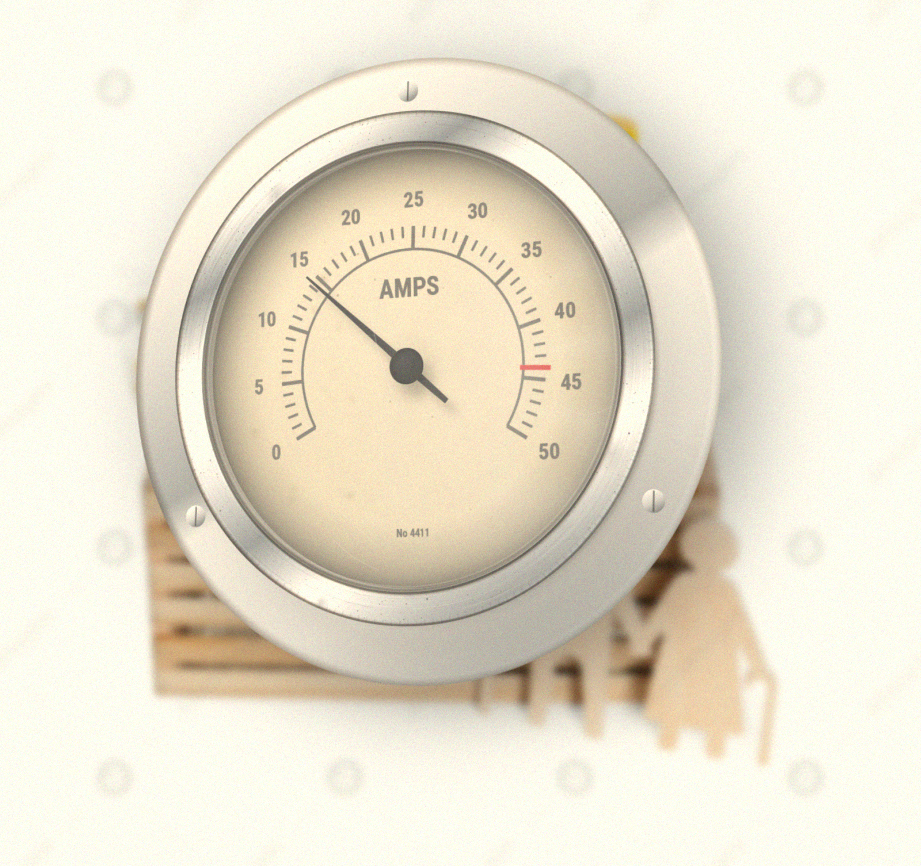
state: 14.5 A
